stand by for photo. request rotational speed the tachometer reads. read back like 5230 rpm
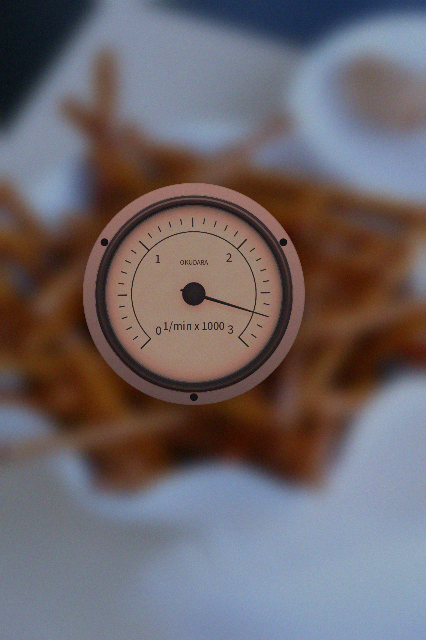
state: 2700 rpm
